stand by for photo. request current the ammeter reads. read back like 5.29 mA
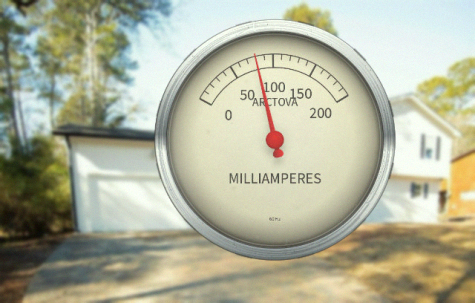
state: 80 mA
